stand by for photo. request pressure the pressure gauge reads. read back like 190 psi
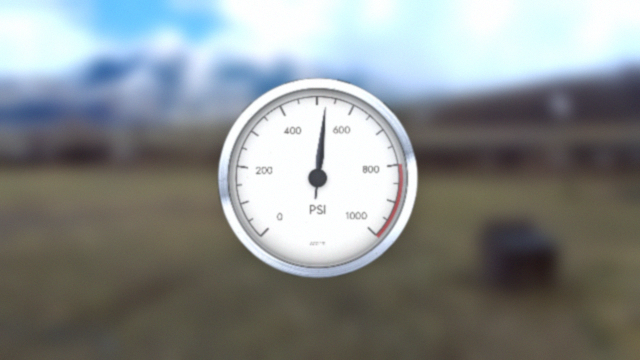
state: 525 psi
